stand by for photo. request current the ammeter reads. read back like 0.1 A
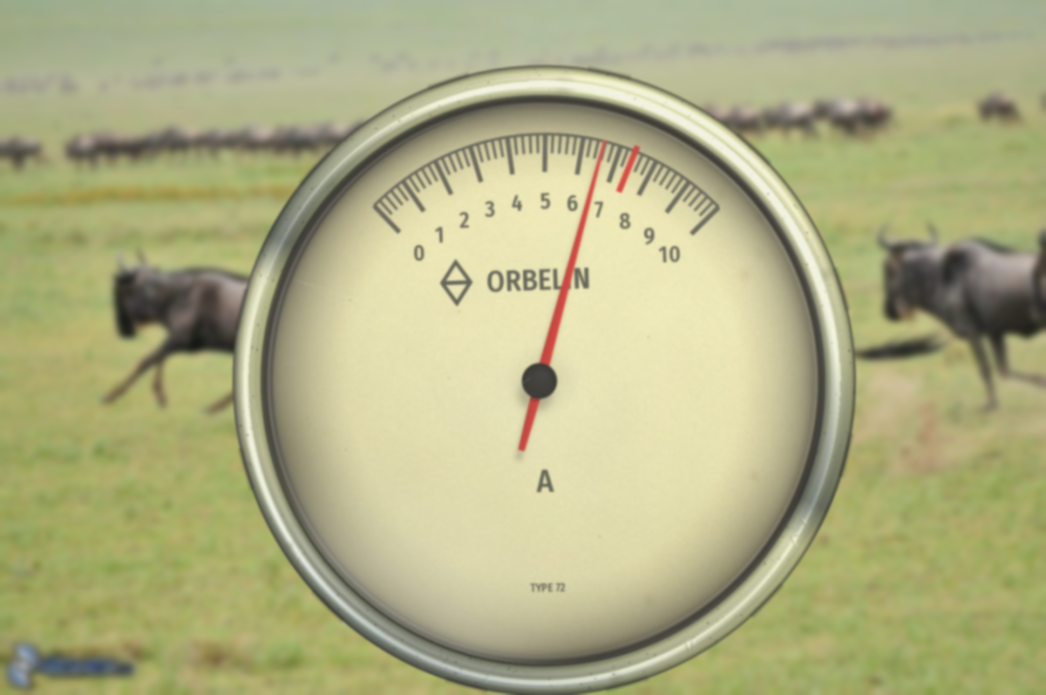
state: 6.6 A
